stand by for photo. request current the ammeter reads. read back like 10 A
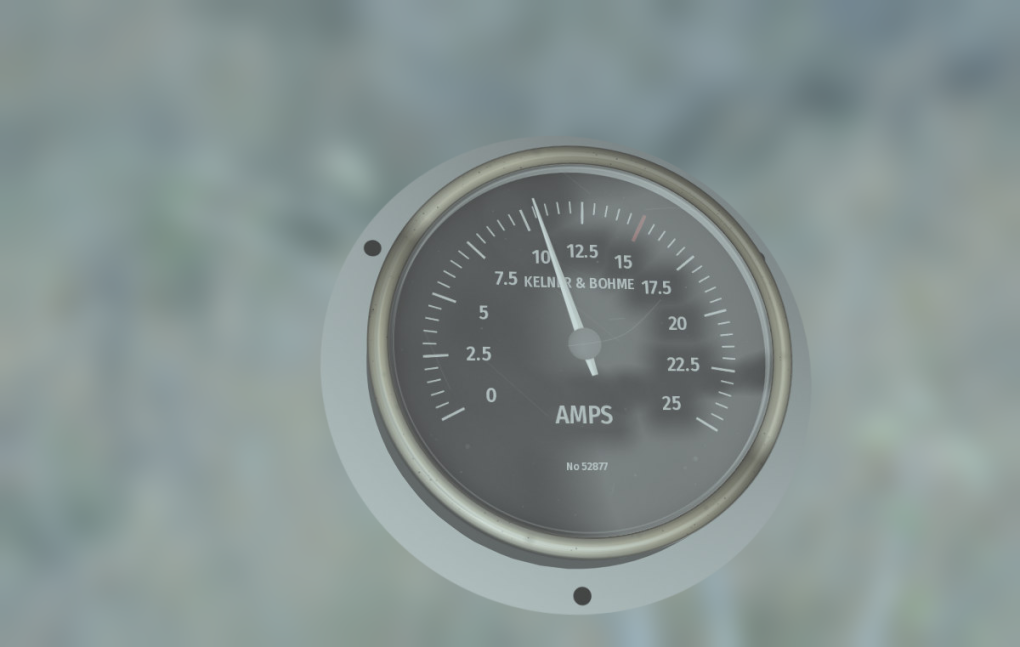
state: 10.5 A
